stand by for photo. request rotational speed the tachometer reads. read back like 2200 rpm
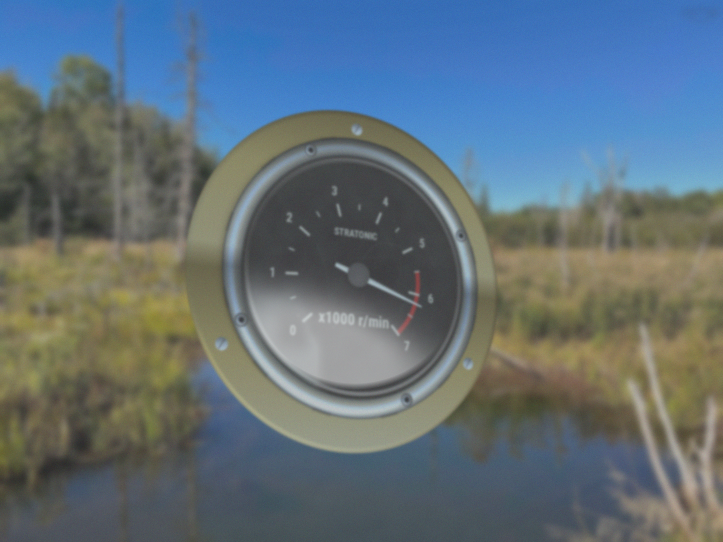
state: 6250 rpm
